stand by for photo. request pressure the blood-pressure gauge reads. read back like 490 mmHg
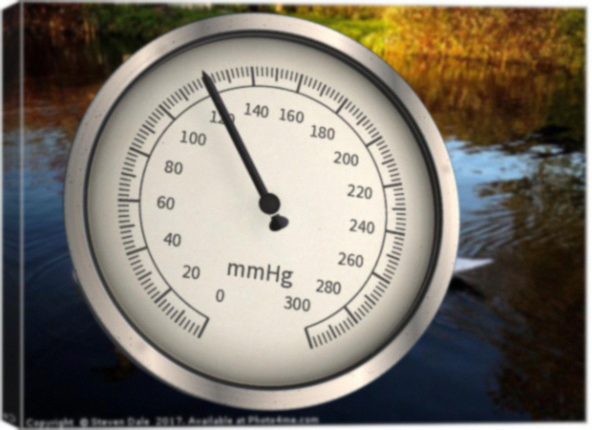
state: 120 mmHg
